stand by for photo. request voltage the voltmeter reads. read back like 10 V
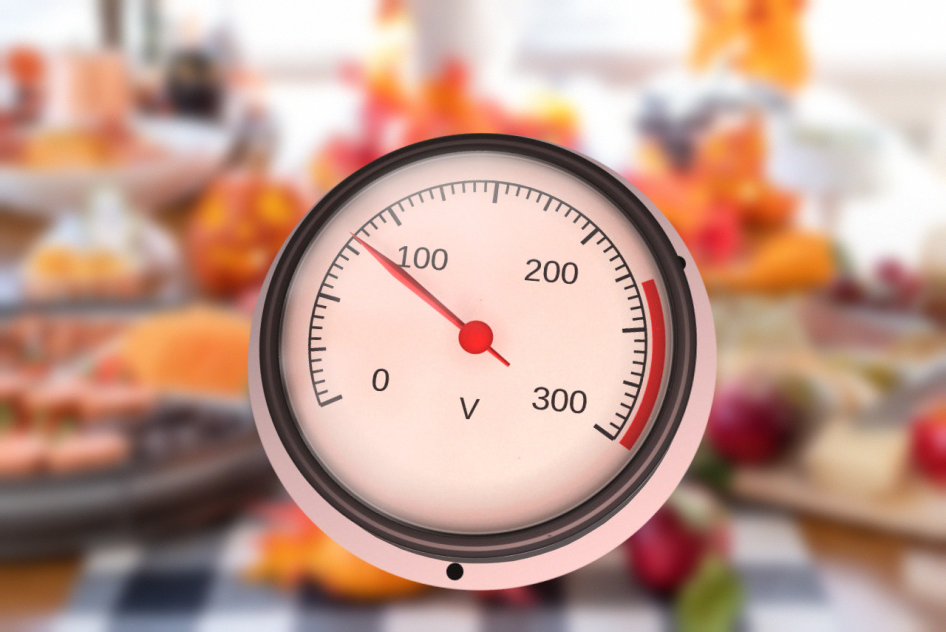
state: 80 V
